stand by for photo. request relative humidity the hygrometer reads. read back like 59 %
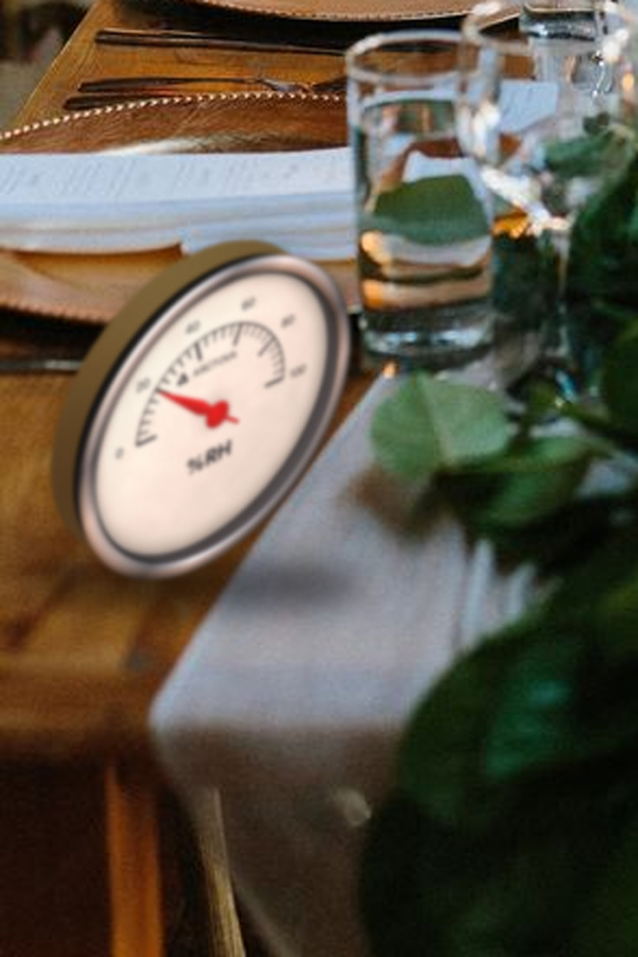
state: 20 %
